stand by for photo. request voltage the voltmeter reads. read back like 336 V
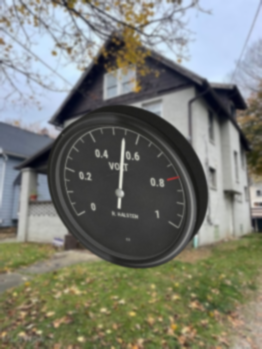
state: 0.55 V
